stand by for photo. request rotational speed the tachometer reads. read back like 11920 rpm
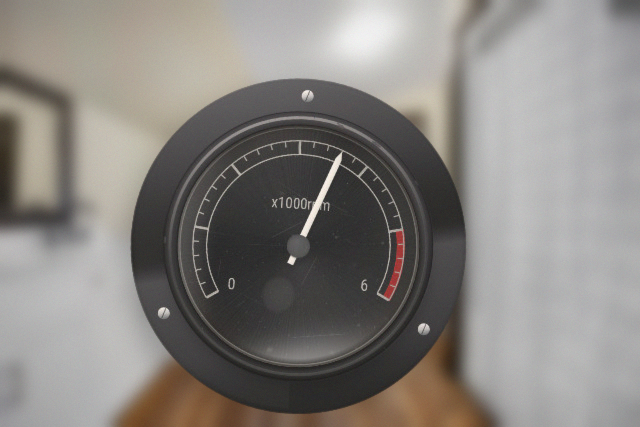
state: 3600 rpm
